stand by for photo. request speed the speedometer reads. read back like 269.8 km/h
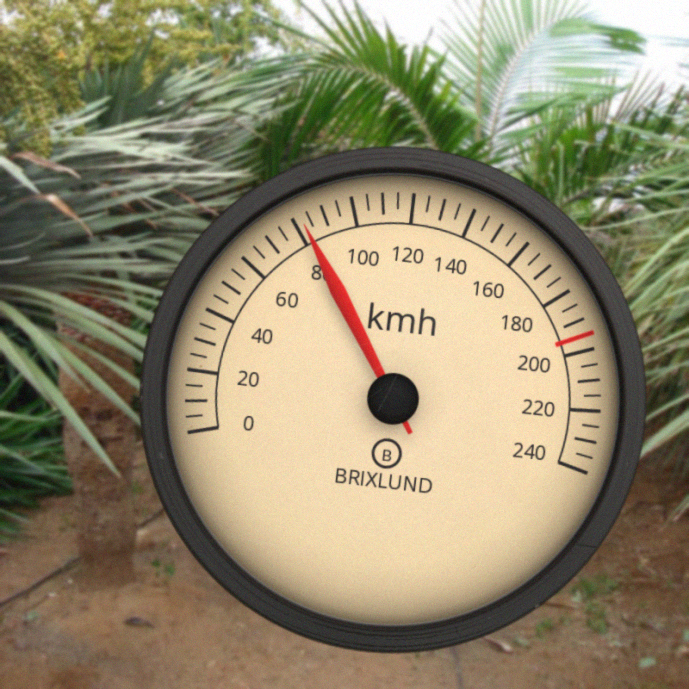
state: 82.5 km/h
